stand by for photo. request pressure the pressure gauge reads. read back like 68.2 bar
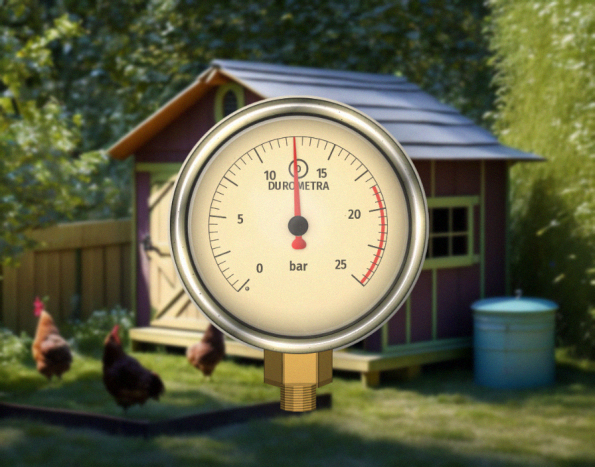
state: 12.5 bar
